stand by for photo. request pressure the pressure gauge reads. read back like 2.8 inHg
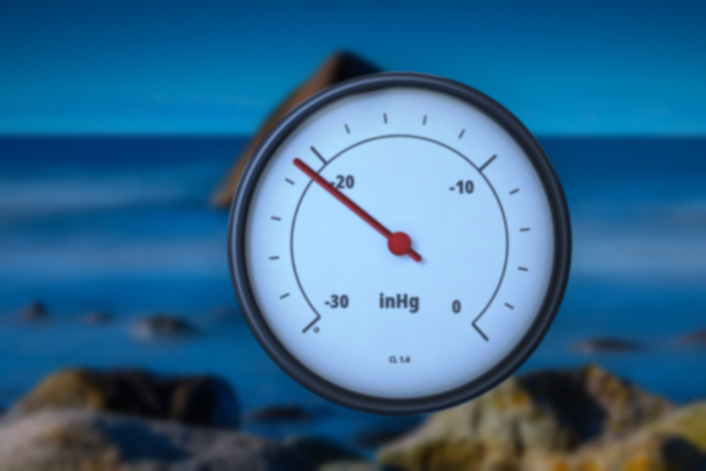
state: -21 inHg
